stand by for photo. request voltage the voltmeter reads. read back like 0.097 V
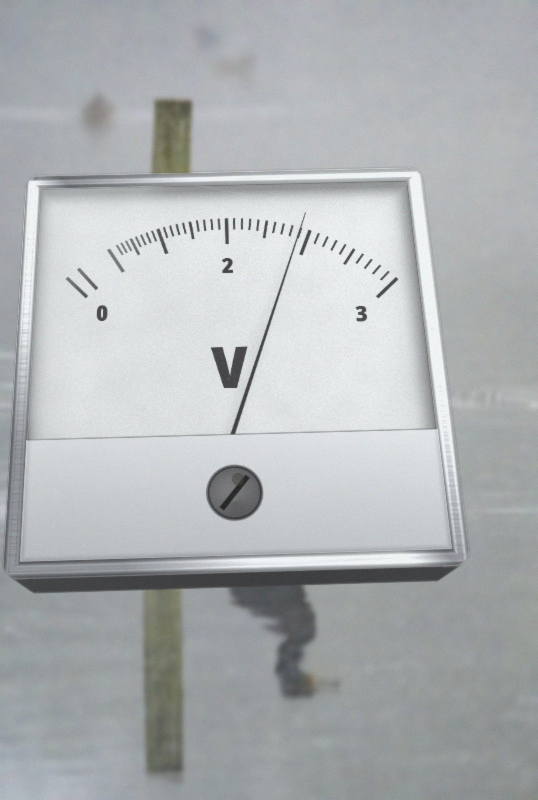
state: 2.45 V
